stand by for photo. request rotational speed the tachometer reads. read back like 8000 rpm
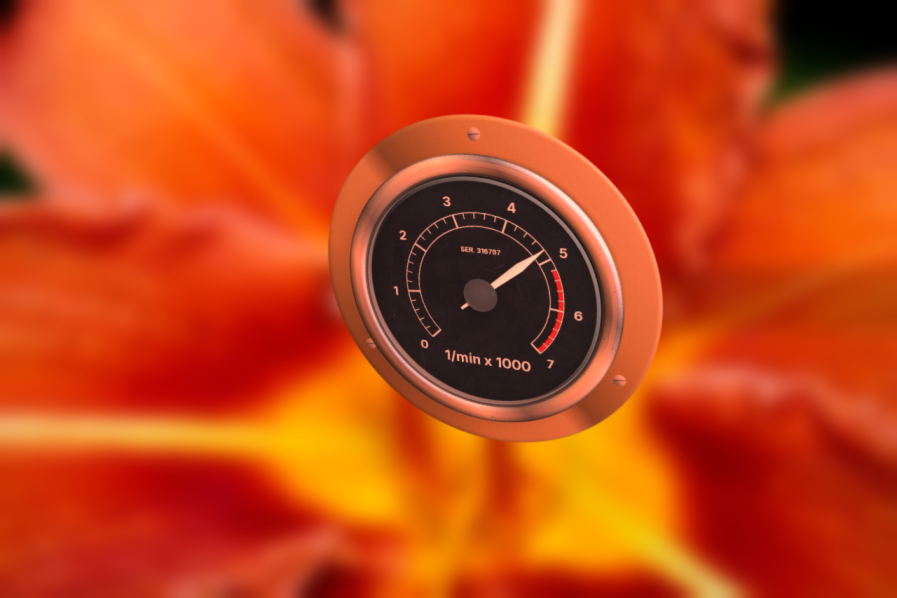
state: 4800 rpm
